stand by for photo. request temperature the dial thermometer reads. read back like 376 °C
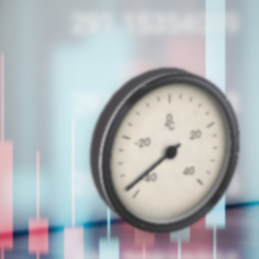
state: -36 °C
